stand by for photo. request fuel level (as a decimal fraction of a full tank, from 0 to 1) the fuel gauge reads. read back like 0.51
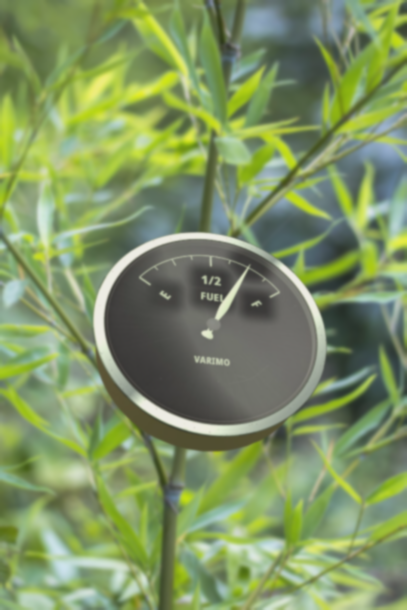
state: 0.75
